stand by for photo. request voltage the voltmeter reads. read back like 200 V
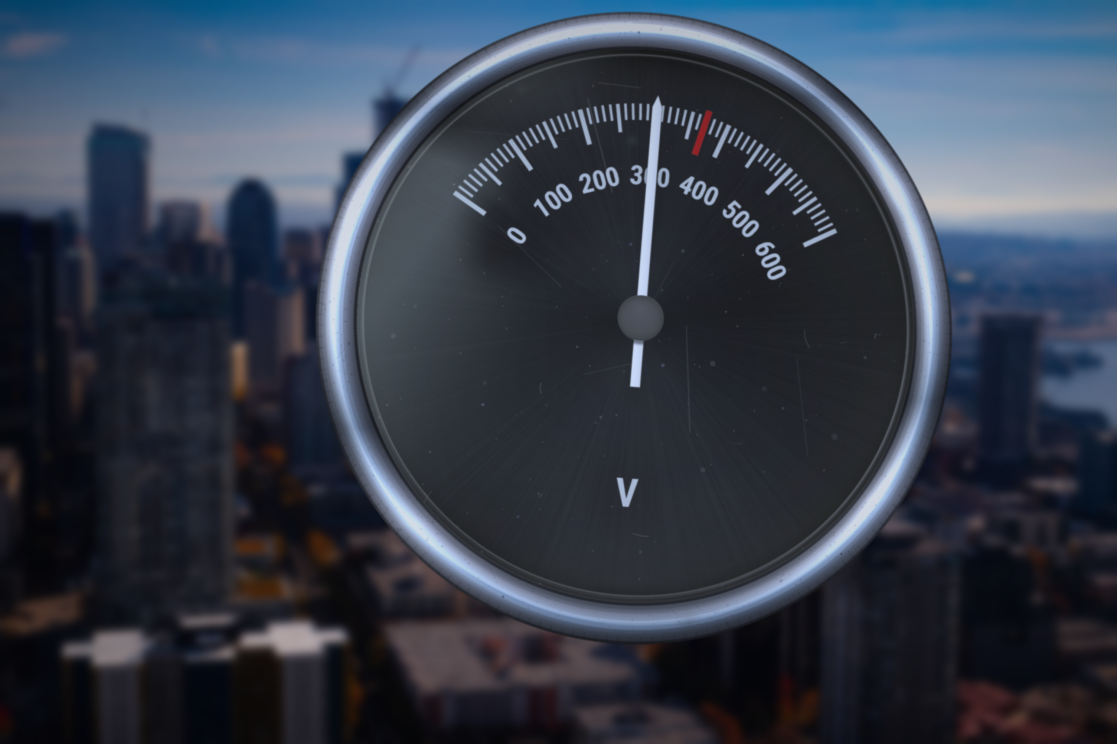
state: 300 V
